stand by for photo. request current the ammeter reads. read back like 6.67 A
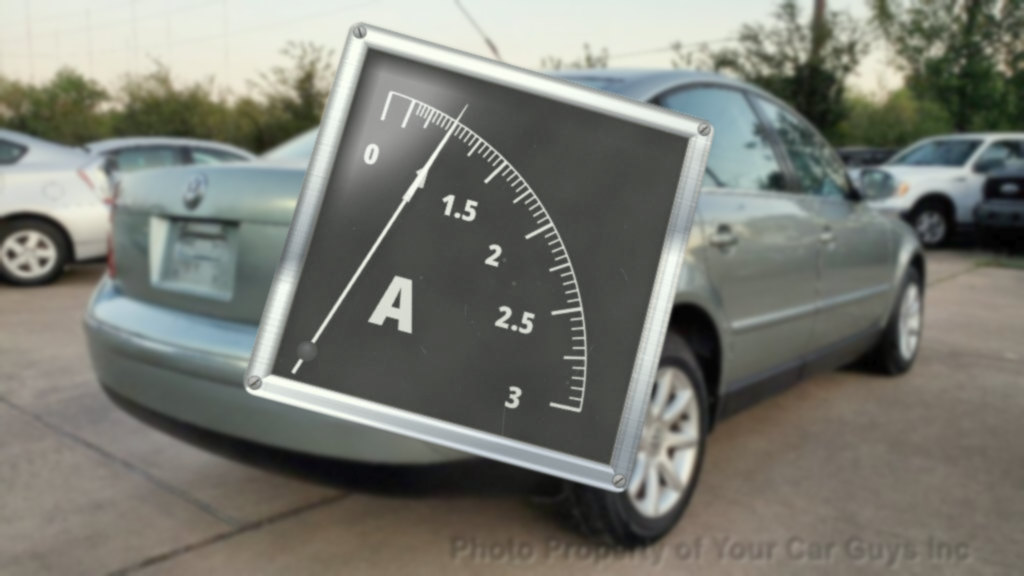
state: 1 A
